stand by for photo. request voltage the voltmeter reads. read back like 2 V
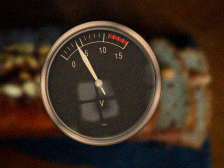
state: 4 V
